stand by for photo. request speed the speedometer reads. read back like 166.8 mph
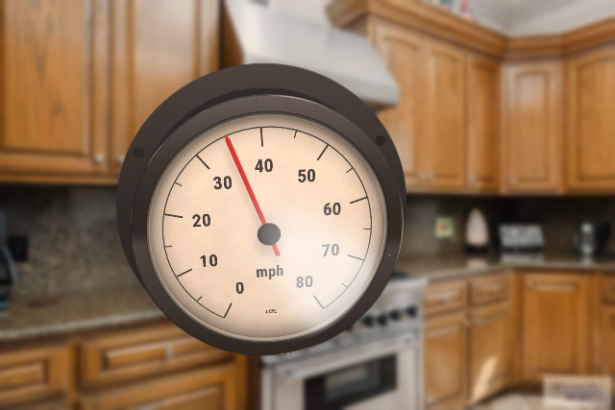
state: 35 mph
